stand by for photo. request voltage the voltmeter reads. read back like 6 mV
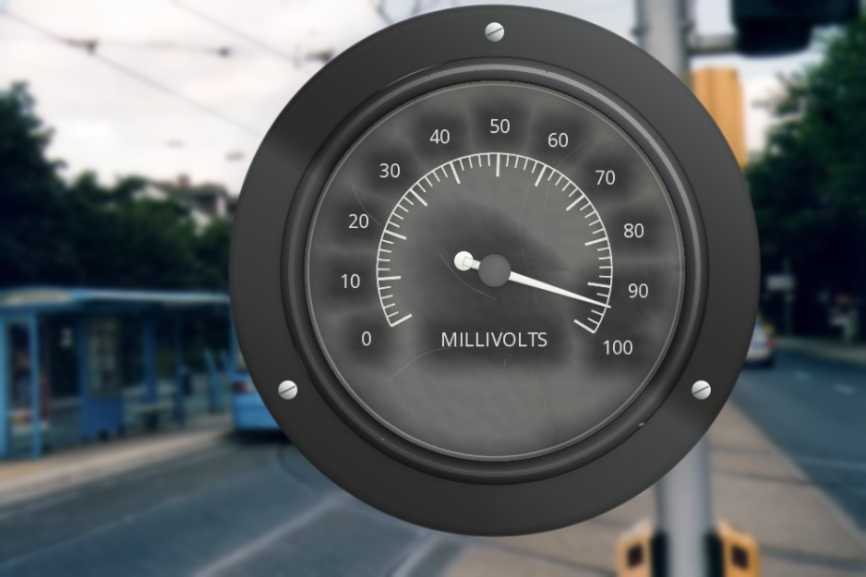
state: 94 mV
